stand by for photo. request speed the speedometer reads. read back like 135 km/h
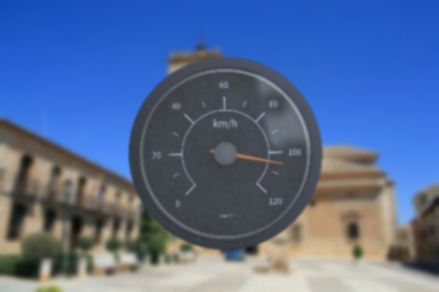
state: 105 km/h
